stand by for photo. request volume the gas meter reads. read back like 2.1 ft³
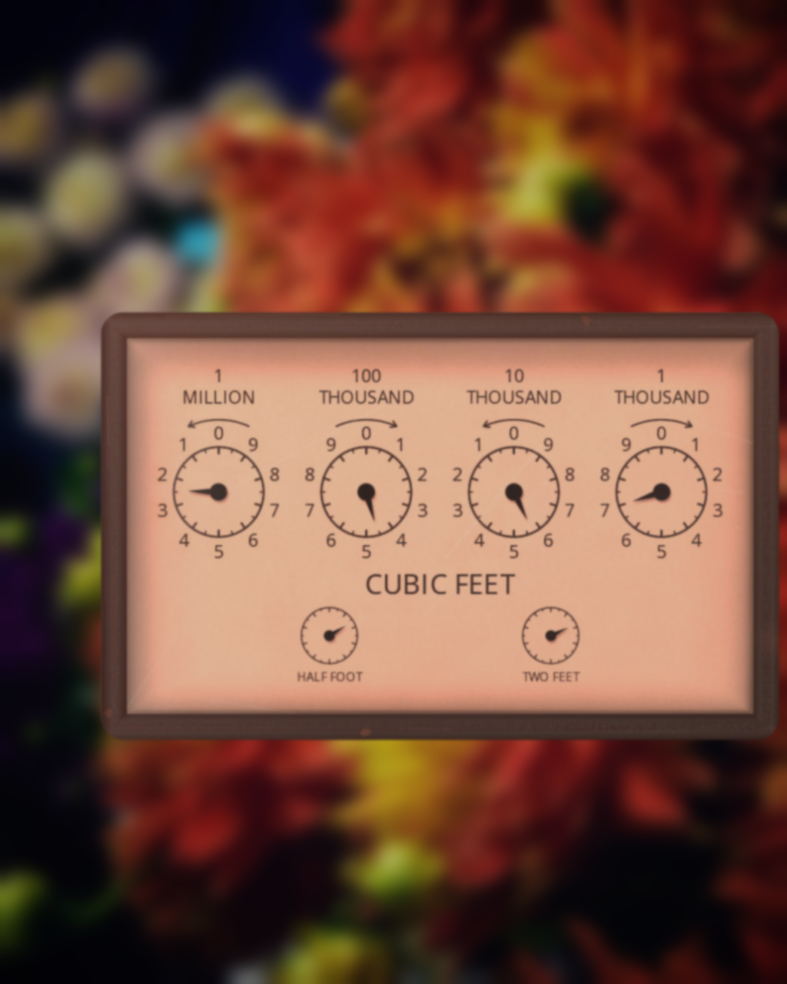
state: 245700 ft³
